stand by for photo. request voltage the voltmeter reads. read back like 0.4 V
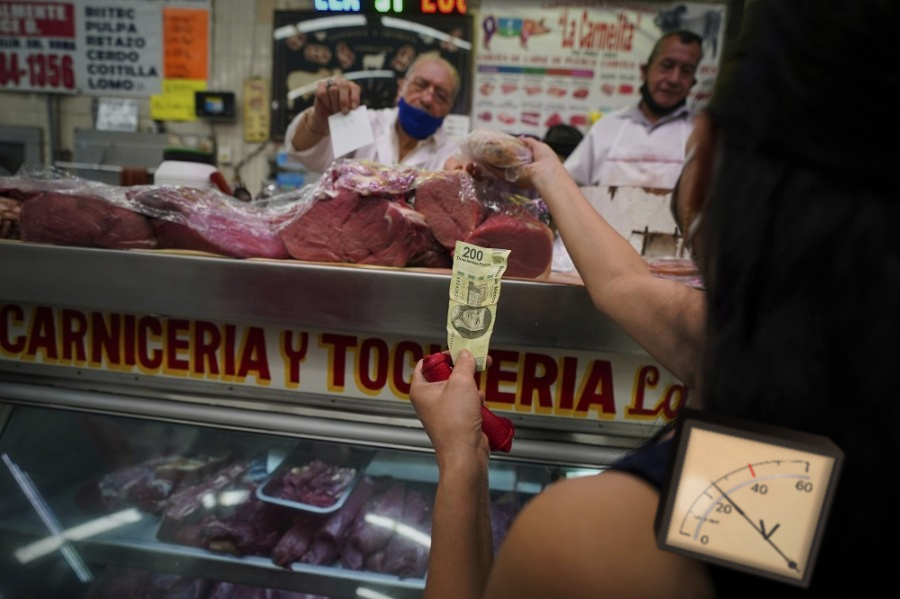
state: 25 V
